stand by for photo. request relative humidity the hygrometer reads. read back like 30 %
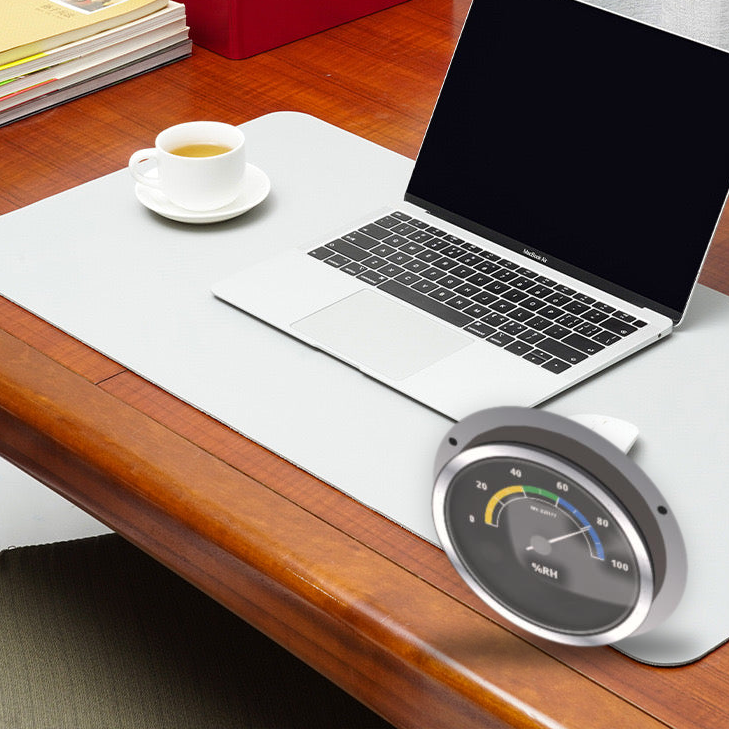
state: 80 %
